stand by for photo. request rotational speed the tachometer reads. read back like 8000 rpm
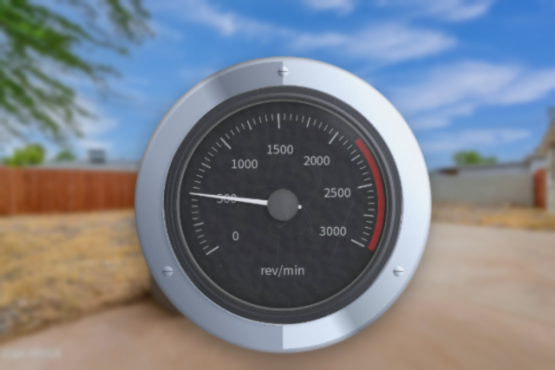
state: 500 rpm
